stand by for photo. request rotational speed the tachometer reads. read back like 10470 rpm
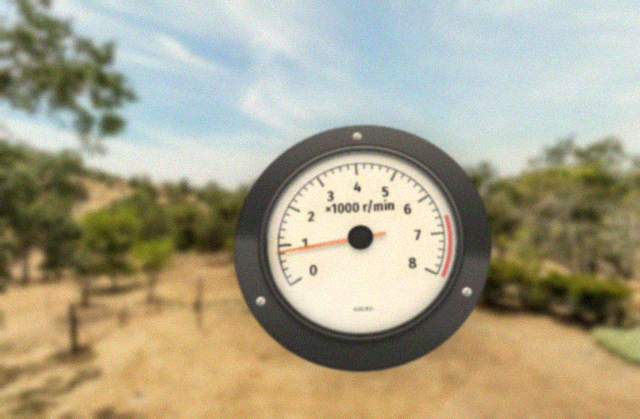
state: 800 rpm
